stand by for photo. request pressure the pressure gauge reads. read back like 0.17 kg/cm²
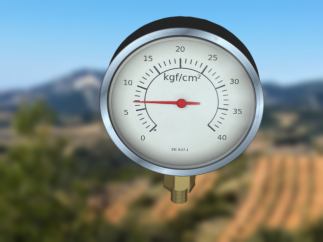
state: 7 kg/cm²
